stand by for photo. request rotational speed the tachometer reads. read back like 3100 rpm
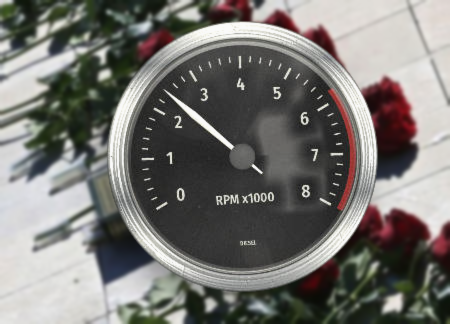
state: 2400 rpm
